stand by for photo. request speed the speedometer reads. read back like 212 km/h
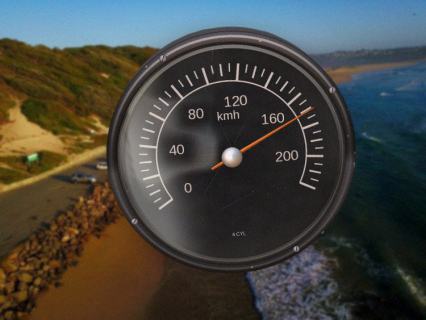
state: 170 km/h
